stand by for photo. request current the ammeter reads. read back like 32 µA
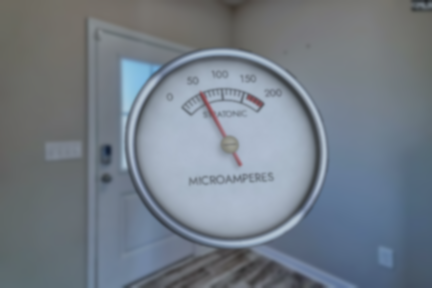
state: 50 µA
